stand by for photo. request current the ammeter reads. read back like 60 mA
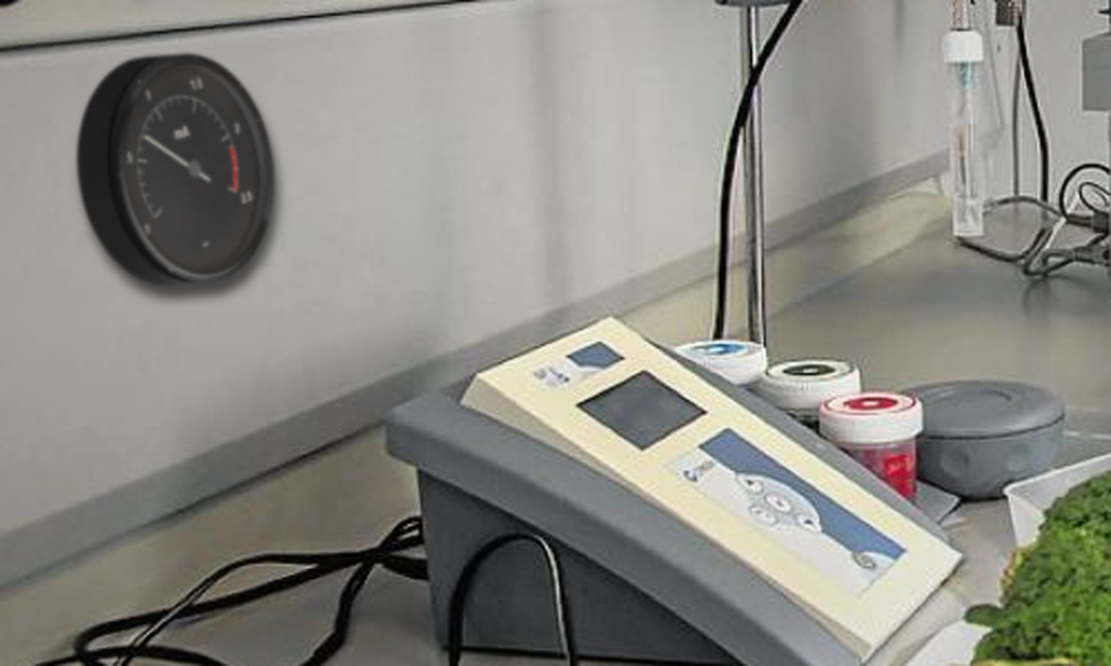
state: 0.7 mA
